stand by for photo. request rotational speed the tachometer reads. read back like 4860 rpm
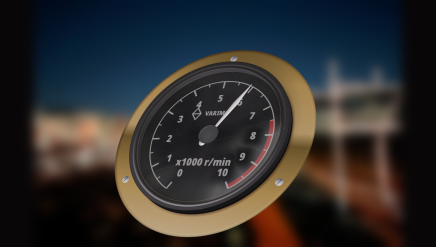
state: 6000 rpm
